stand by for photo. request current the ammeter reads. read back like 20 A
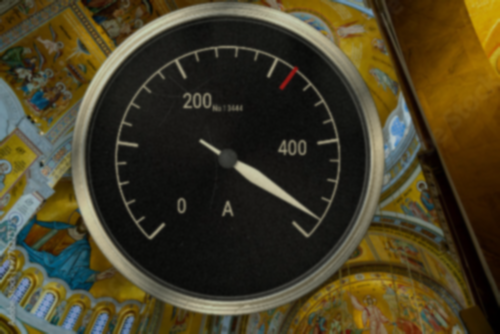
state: 480 A
